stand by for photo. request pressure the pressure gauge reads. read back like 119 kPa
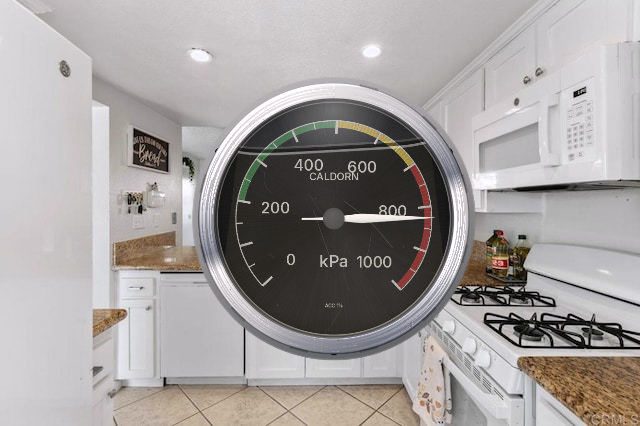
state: 825 kPa
